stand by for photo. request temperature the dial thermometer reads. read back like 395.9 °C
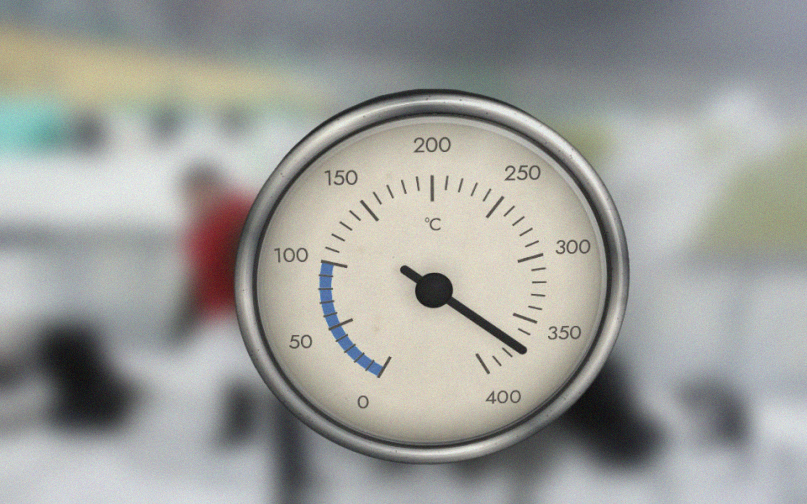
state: 370 °C
